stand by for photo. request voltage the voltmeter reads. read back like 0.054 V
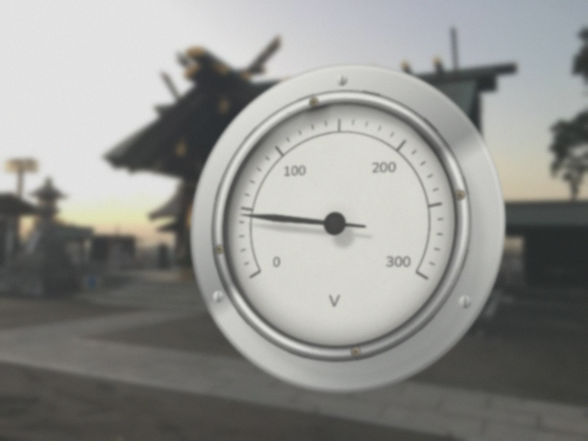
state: 45 V
